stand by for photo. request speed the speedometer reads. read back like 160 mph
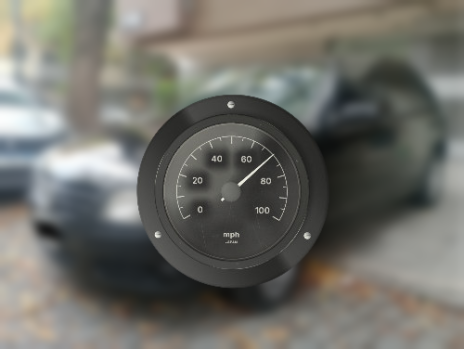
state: 70 mph
